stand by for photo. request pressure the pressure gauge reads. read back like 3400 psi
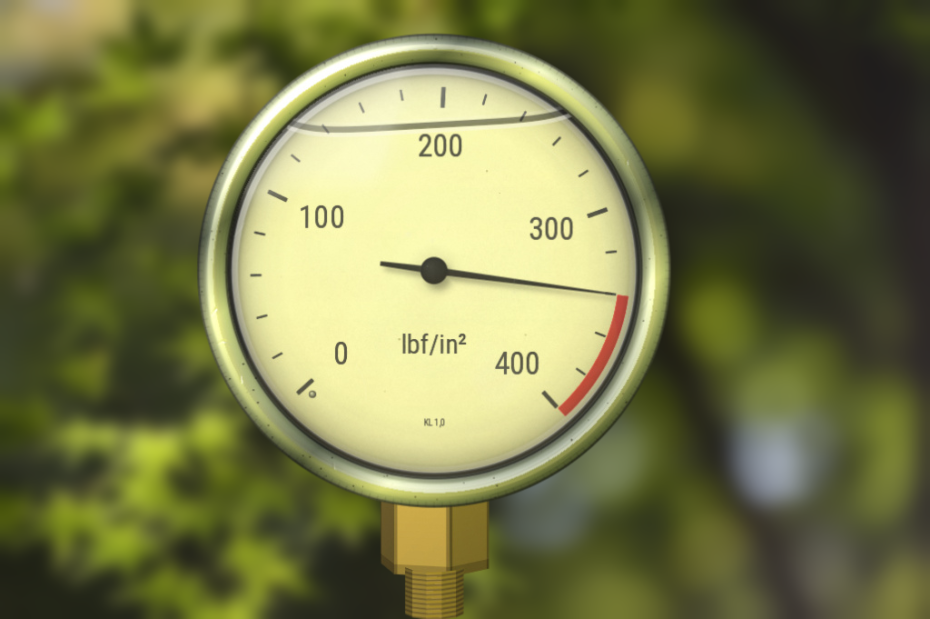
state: 340 psi
